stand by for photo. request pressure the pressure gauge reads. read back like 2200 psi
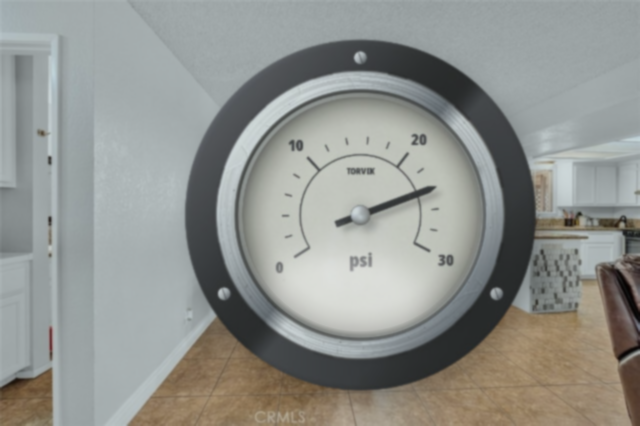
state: 24 psi
